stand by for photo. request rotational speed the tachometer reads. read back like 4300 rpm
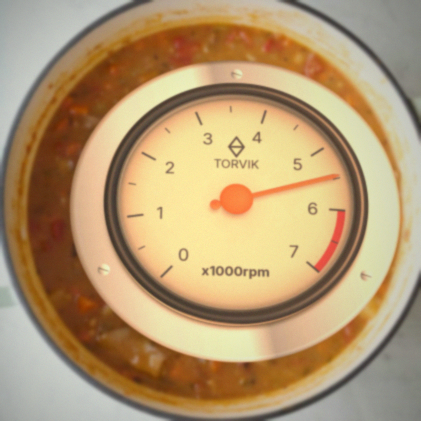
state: 5500 rpm
